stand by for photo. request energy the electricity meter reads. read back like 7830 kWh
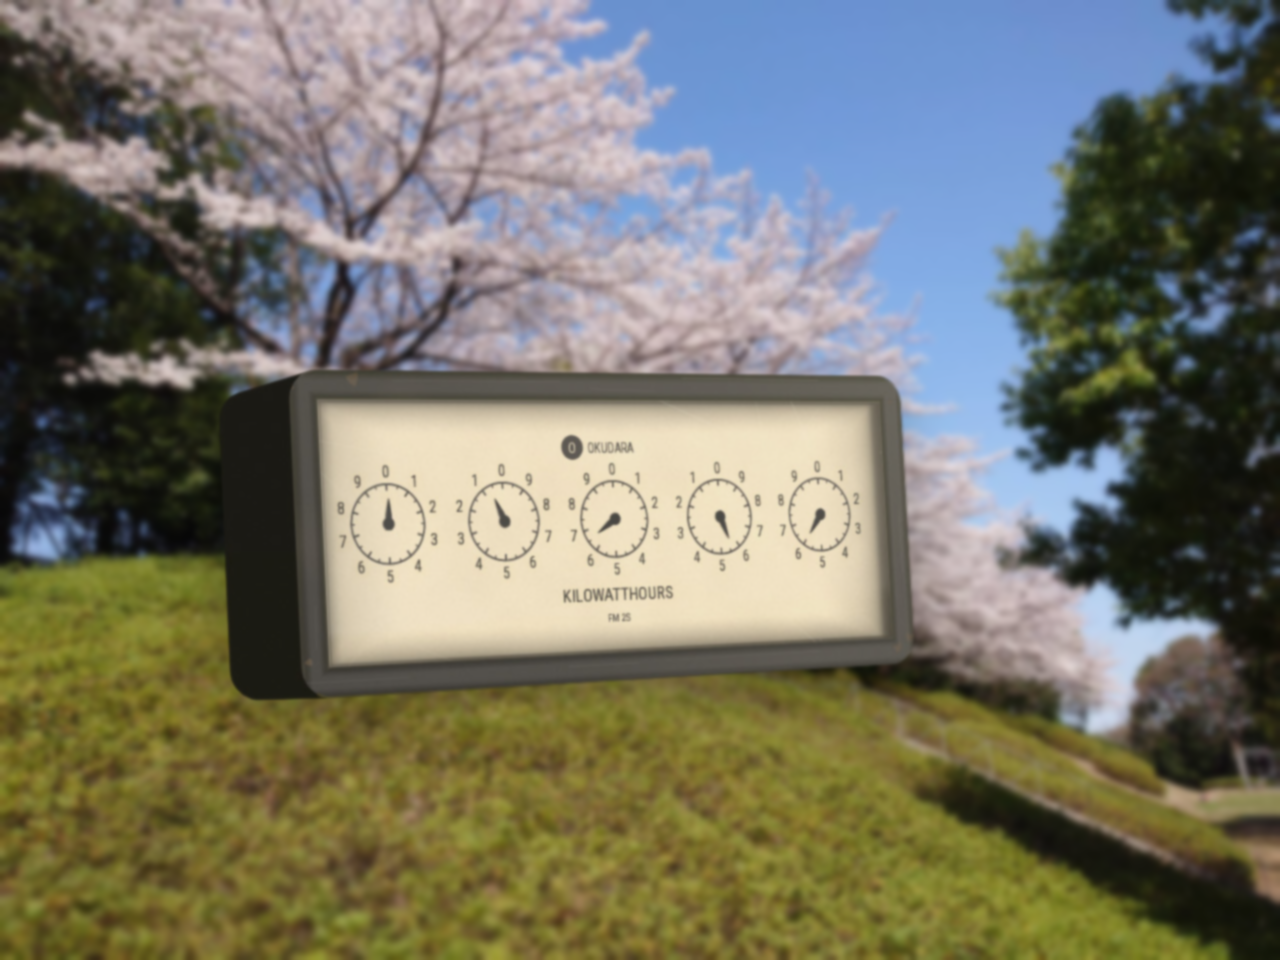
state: 656 kWh
